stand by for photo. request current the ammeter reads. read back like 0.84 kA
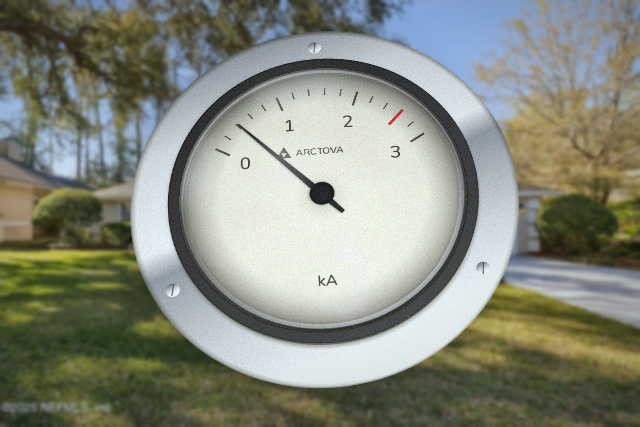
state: 0.4 kA
